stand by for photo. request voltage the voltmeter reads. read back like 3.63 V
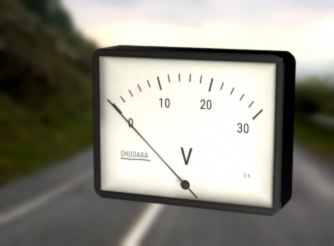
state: 0 V
